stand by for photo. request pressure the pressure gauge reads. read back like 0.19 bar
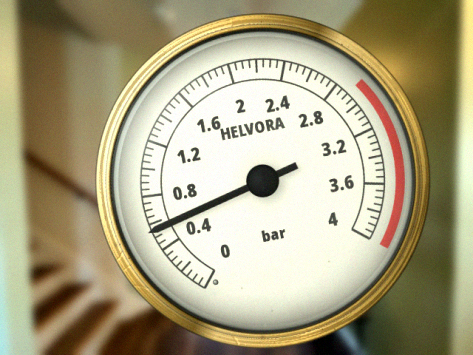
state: 0.55 bar
